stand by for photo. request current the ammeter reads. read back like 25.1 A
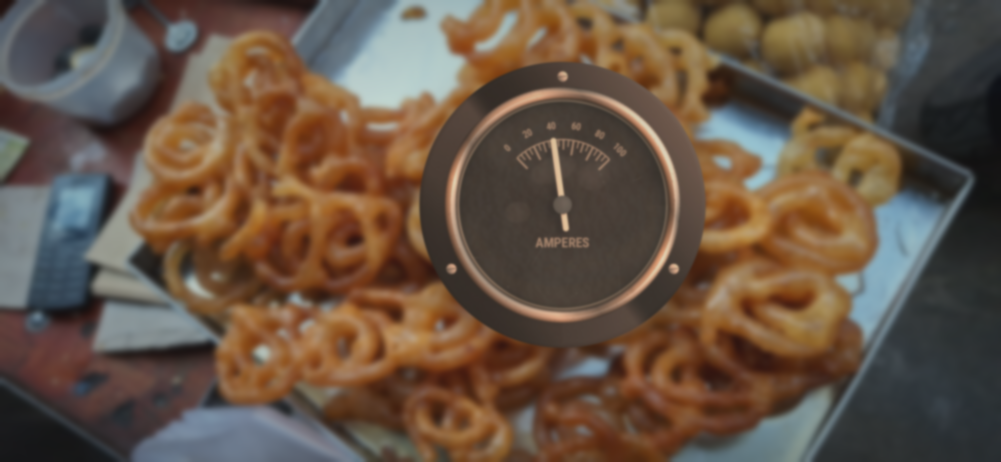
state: 40 A
